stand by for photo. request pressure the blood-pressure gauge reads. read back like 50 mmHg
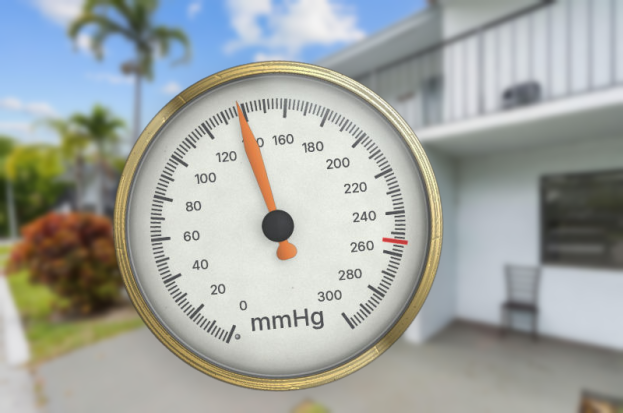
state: 138 mmHg
